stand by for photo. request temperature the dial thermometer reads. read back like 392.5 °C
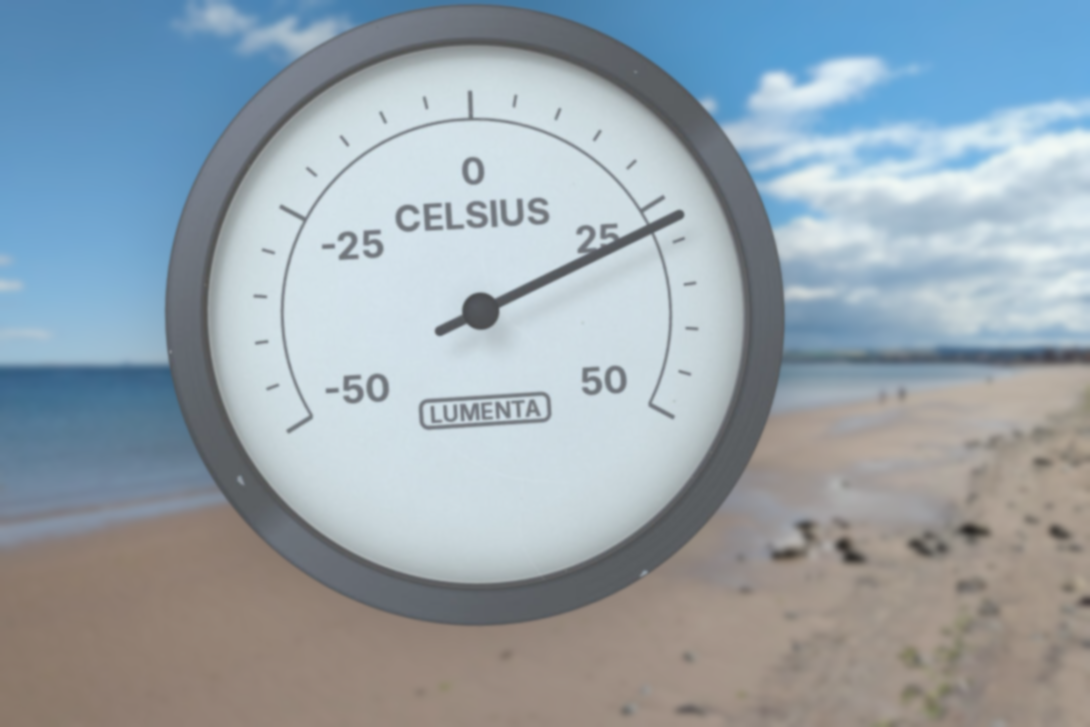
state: 27.5 °C
